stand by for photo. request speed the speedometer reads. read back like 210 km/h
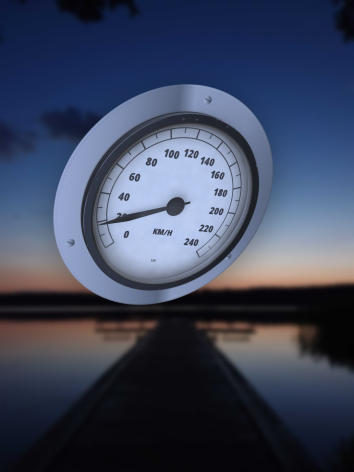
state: 20 km/h
